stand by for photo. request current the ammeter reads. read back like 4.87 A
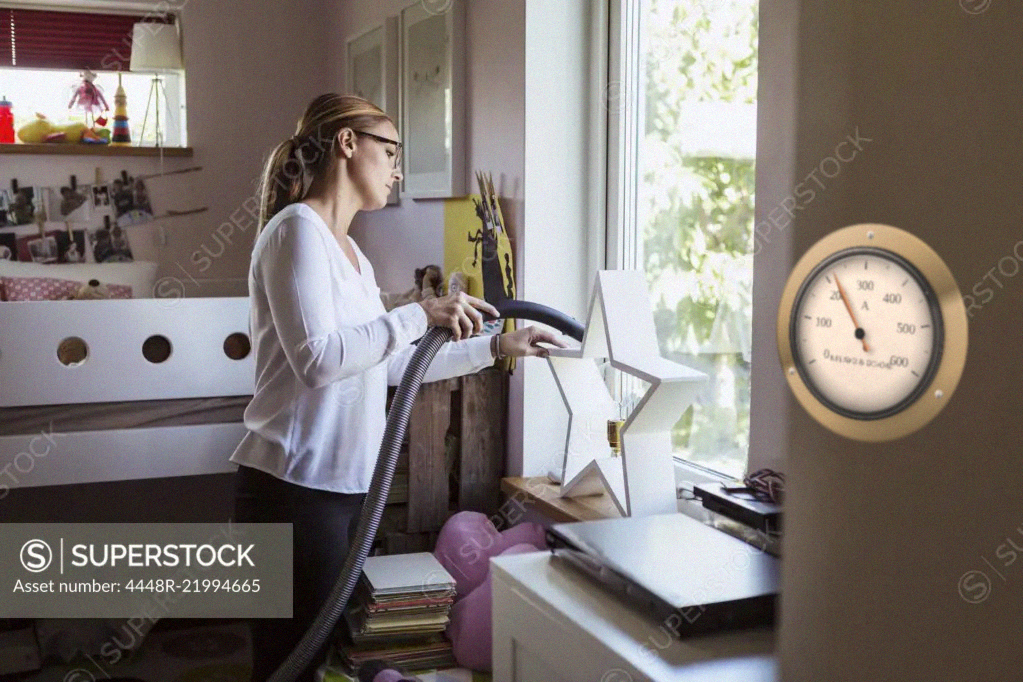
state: 225 A
